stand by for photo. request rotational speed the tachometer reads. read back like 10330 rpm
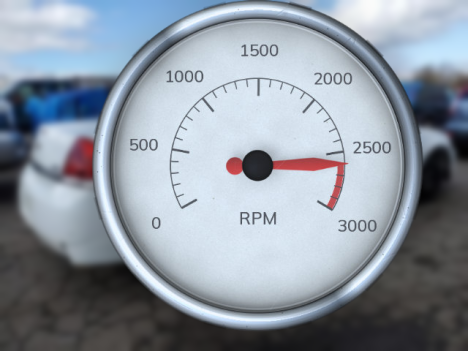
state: 2600 rpm
